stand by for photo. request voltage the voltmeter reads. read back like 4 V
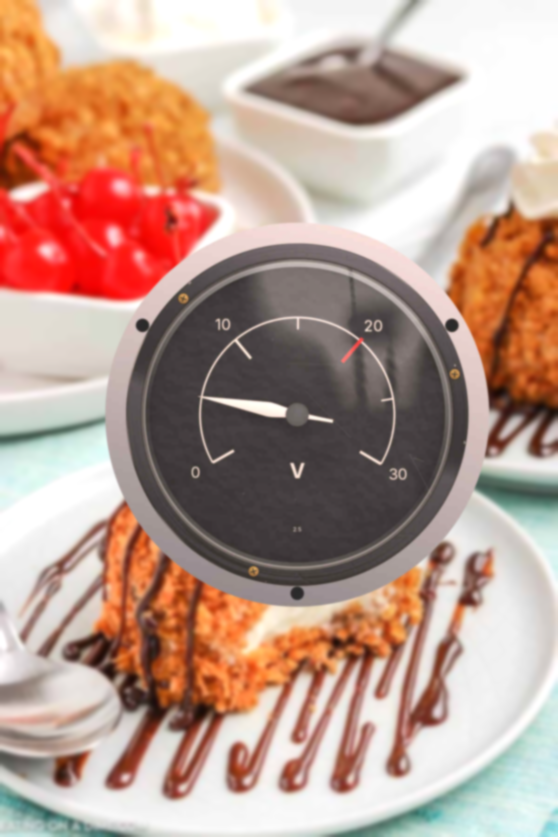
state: 5 V
